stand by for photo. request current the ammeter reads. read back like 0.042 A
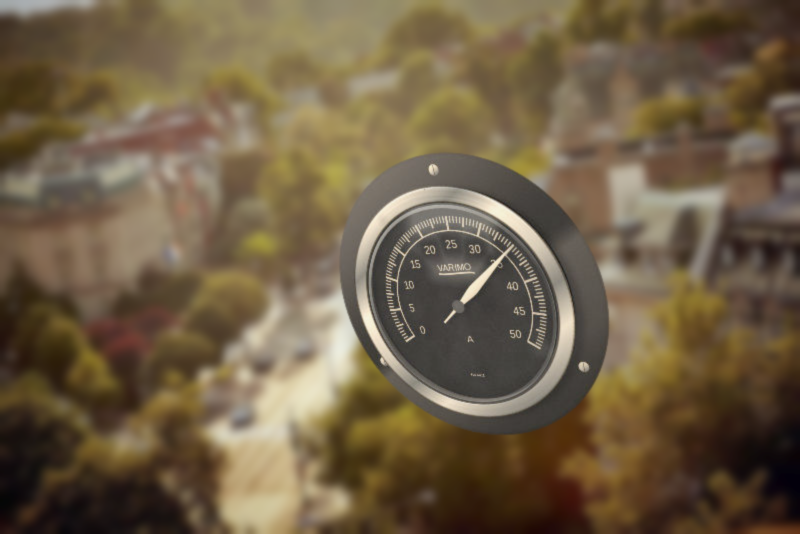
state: 35 A
